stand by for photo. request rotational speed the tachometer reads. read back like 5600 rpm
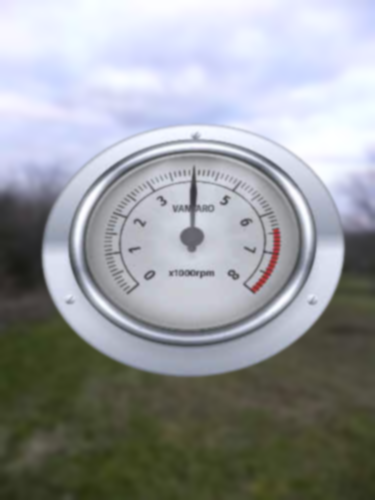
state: 4000 rpm
